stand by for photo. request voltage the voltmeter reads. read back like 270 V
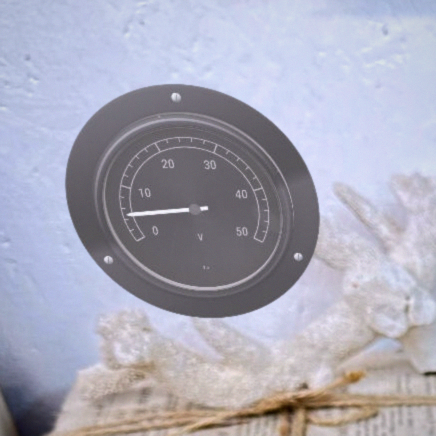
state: 5 V
